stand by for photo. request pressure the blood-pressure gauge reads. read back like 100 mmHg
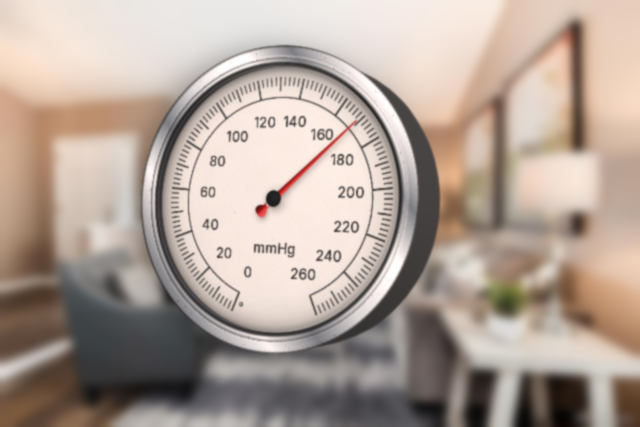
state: 170 mmHg
